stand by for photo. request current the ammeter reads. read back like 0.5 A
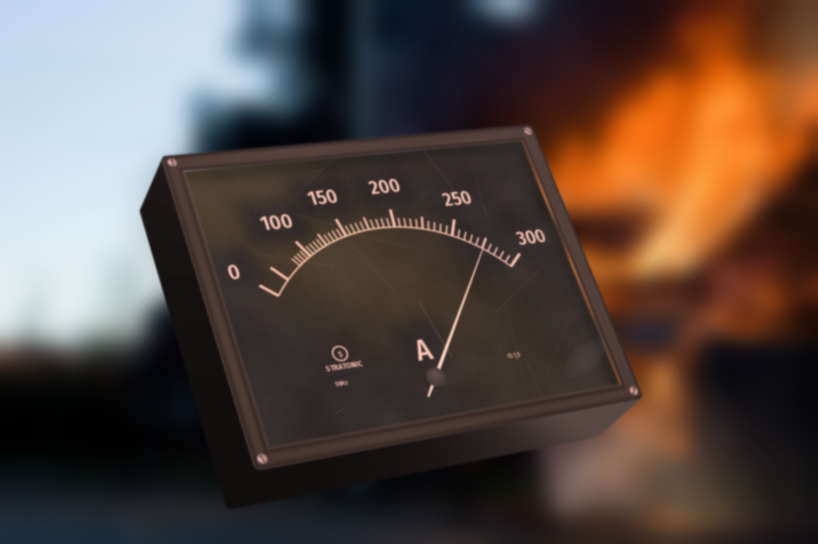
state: 275 A
